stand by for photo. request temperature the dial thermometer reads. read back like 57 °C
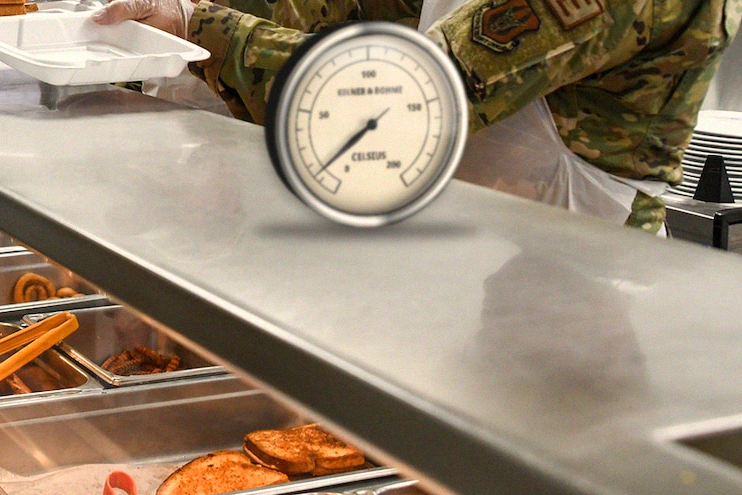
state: 15 °C
